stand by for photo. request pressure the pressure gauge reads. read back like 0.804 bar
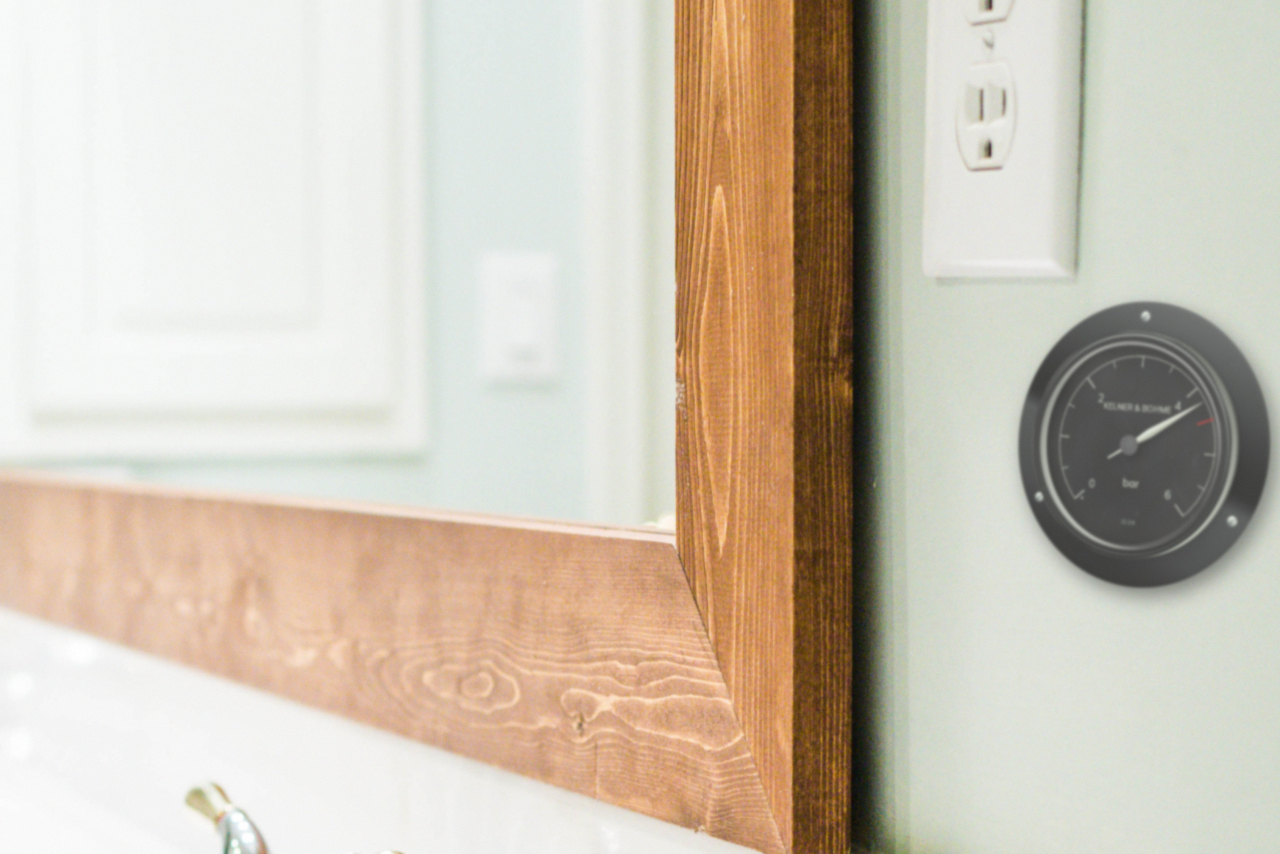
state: 4.25 bar
